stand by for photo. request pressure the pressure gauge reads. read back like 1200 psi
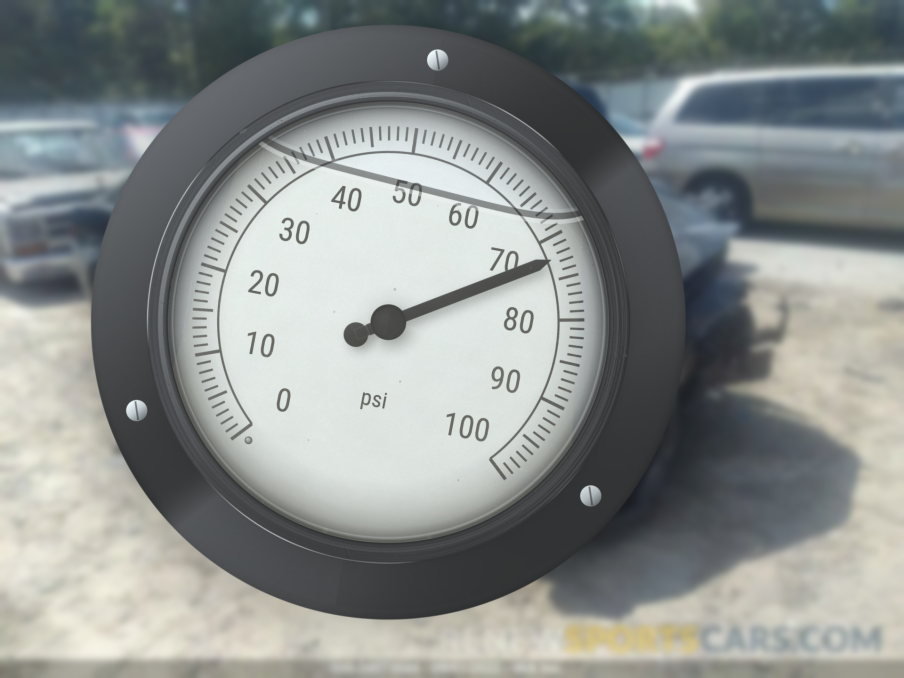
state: 72.5 psi
